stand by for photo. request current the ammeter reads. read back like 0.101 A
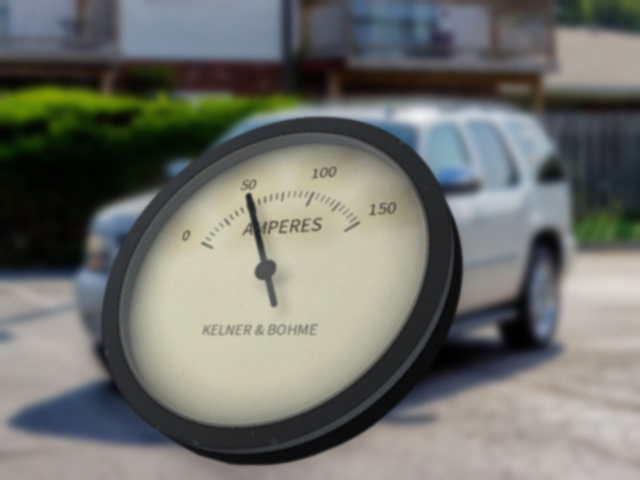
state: 50 A
